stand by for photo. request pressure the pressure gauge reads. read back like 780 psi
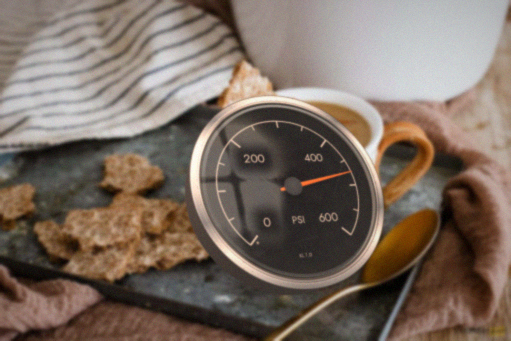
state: 475 psi
